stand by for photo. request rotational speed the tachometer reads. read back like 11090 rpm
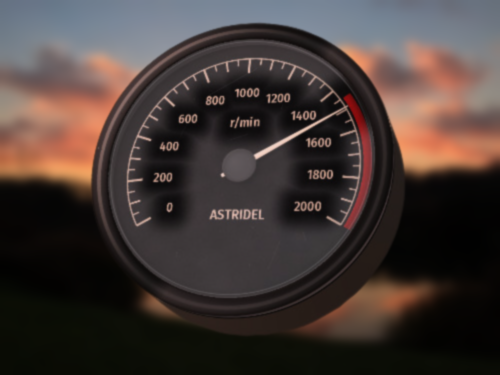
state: 1500 rpm
